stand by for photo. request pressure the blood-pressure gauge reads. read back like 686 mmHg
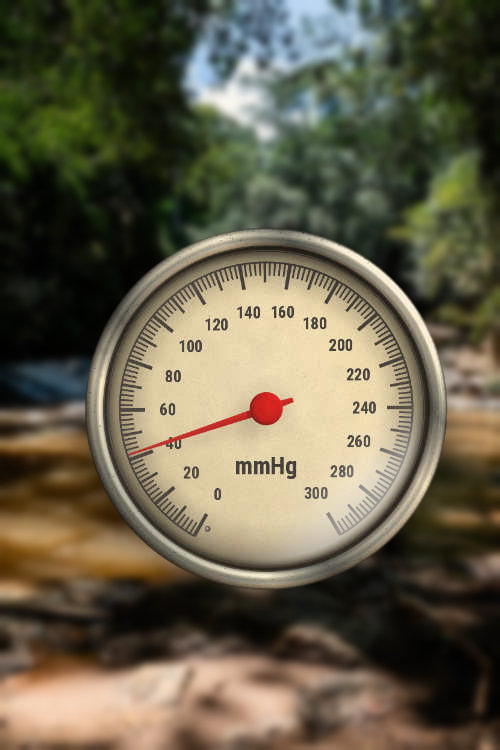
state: 42 mmHg
